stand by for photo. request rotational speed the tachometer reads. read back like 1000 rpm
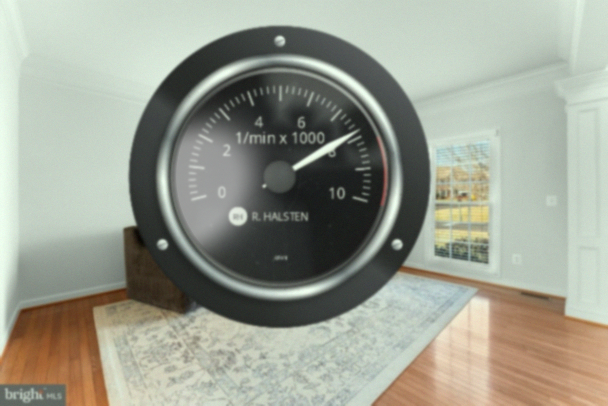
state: 7800 rpm
